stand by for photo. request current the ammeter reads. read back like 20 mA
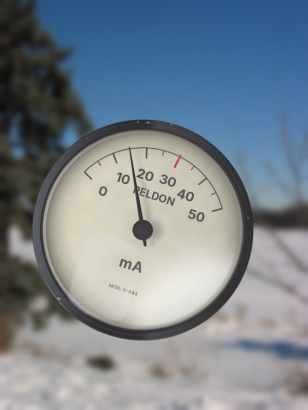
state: 15 mA
